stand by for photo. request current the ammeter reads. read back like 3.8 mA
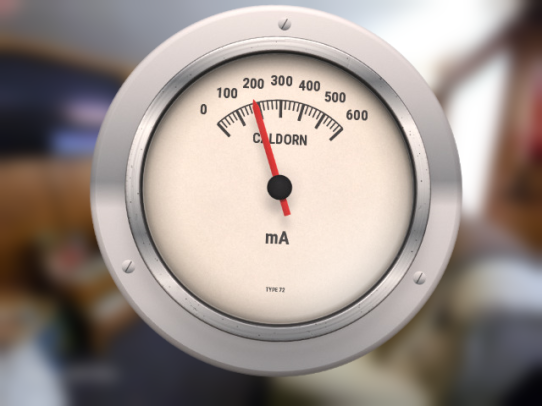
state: 180 mA
